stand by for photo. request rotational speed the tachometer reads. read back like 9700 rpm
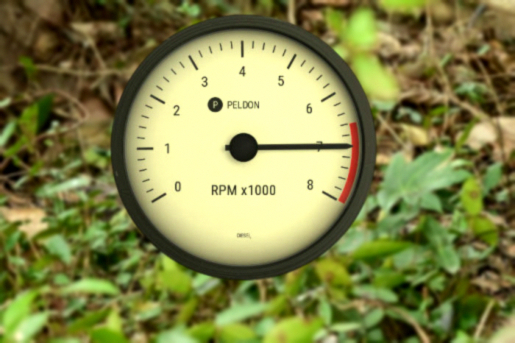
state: 7000 rpm
